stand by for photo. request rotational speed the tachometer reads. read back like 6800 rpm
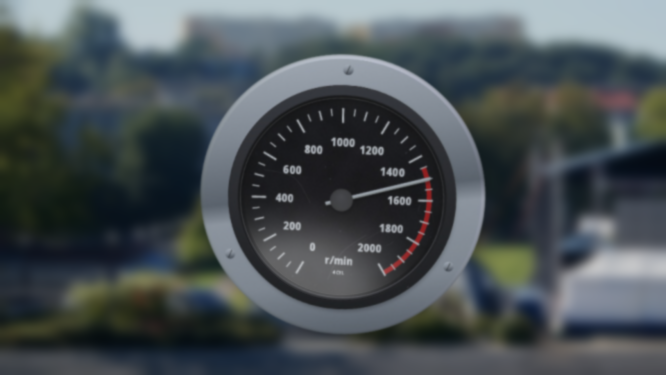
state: 1500 rpm
